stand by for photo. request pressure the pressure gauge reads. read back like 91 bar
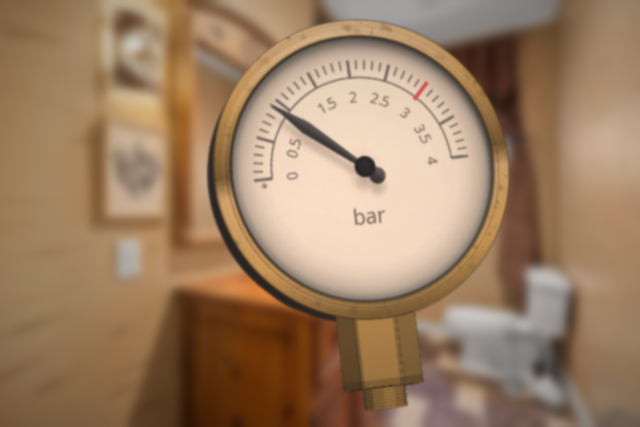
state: 0.9 bar
